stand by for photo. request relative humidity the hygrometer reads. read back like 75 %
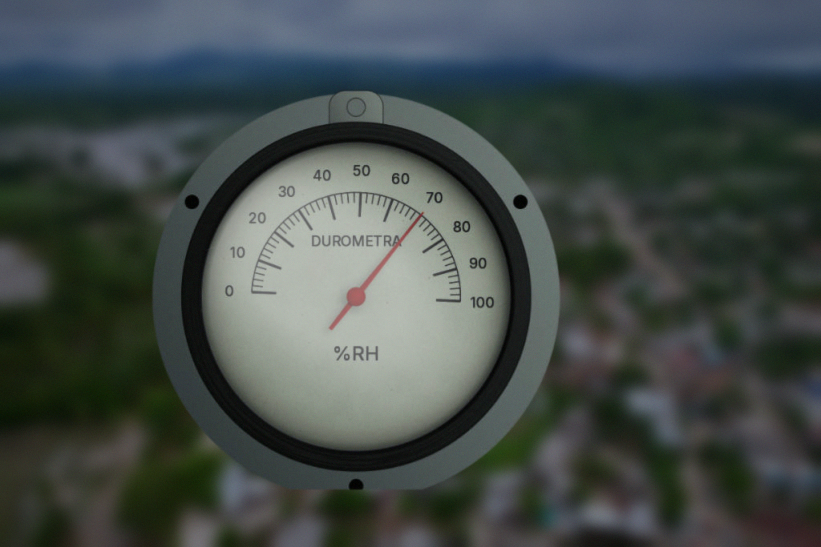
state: 70 %
